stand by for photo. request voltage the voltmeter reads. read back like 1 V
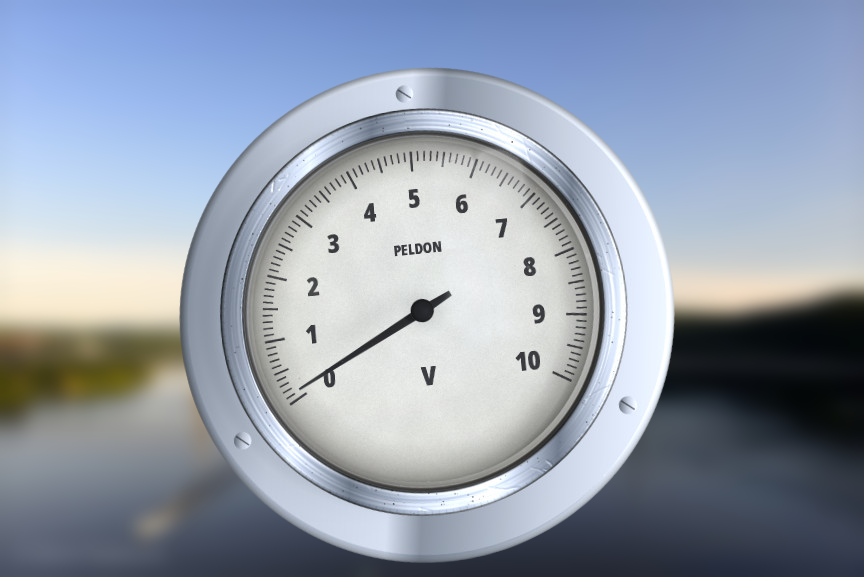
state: 0.1 V
